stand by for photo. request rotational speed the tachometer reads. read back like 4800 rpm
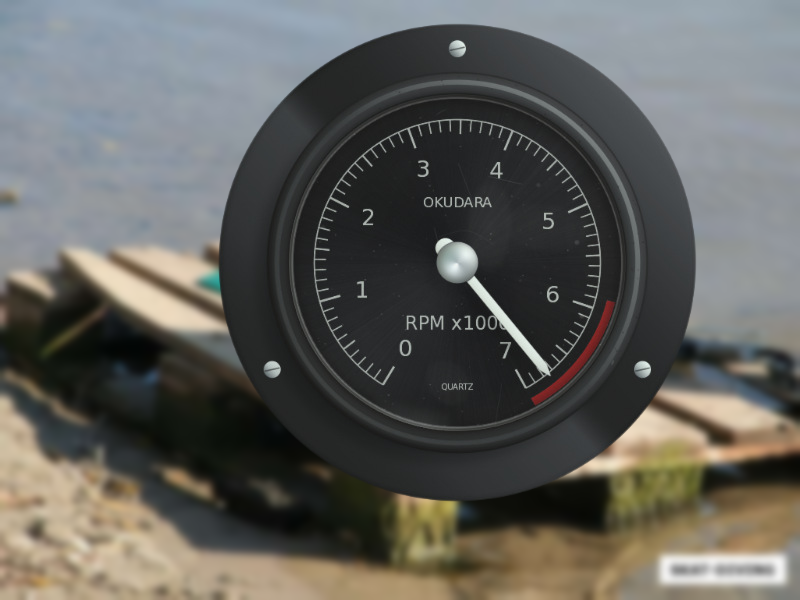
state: 6750 rpm
